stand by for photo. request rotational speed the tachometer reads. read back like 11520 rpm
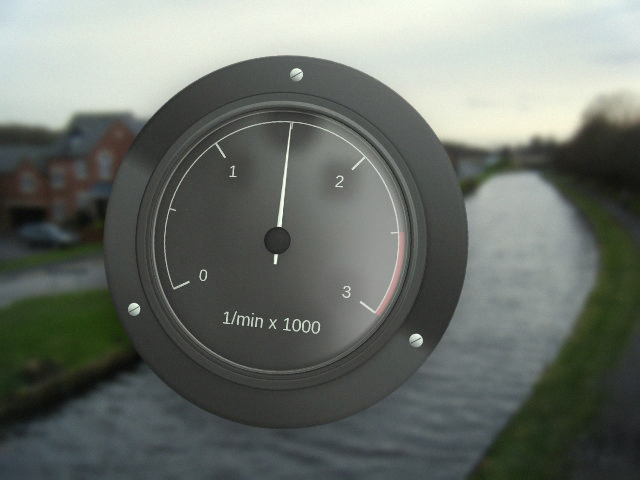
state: 1500 rpm
